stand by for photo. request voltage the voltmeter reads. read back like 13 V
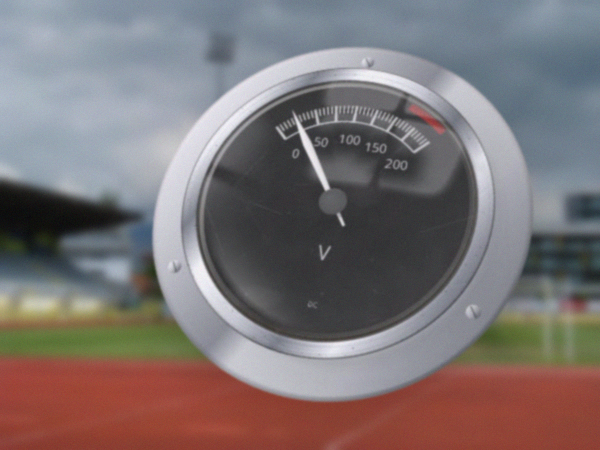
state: 25 V
